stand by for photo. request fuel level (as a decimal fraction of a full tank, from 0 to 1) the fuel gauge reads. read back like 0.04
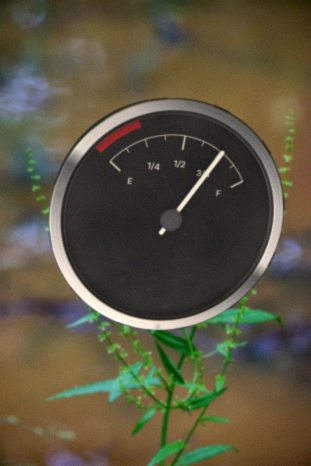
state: 0.75
